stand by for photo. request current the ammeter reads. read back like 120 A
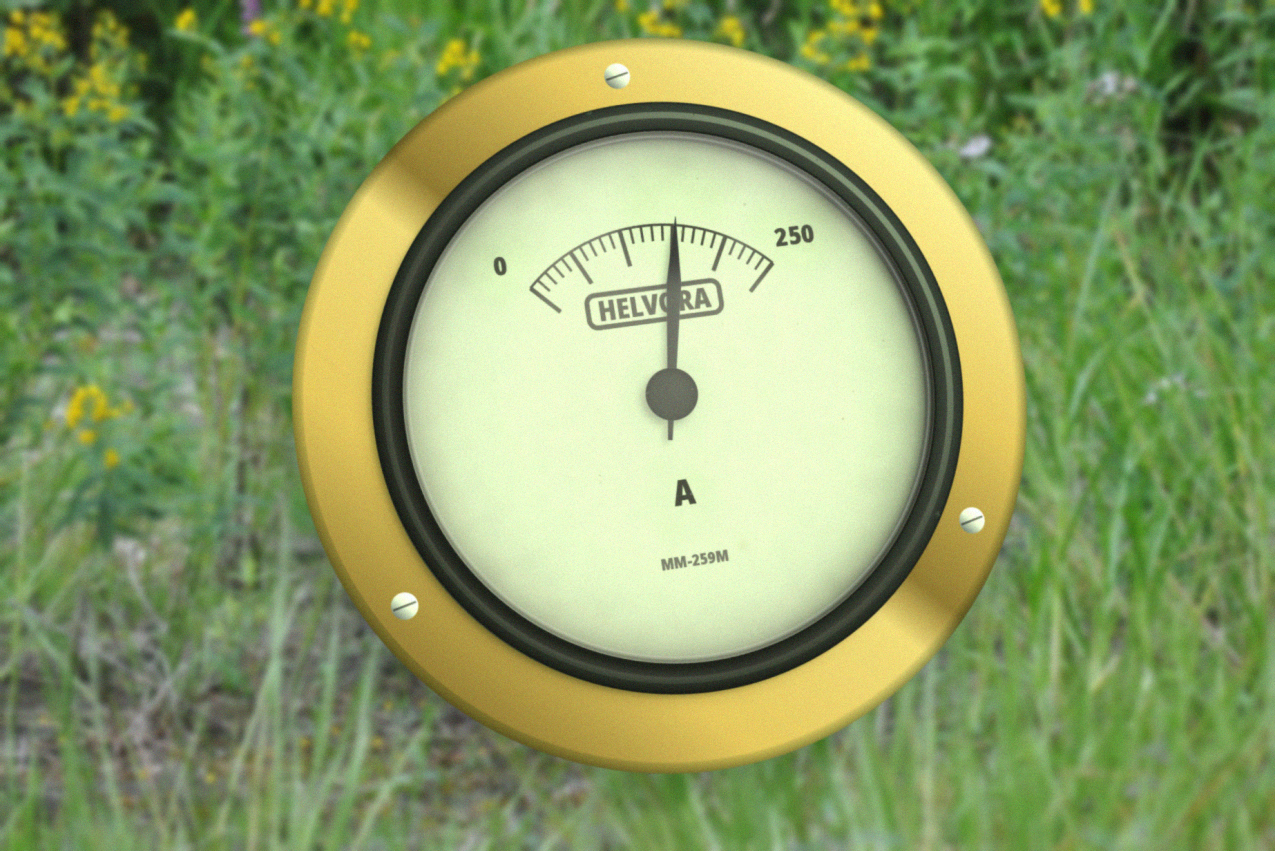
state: 150 A
